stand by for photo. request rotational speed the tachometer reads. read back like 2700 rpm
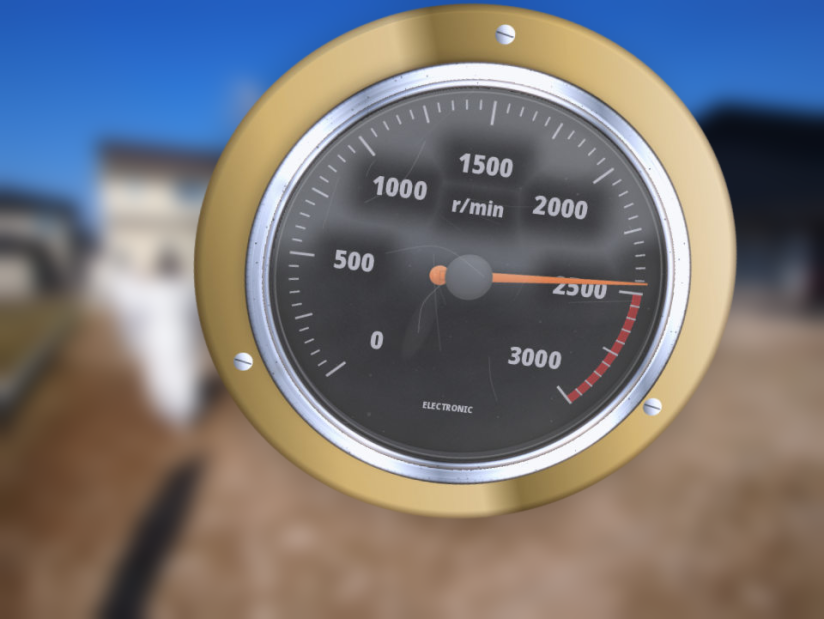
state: 2450 rpm
